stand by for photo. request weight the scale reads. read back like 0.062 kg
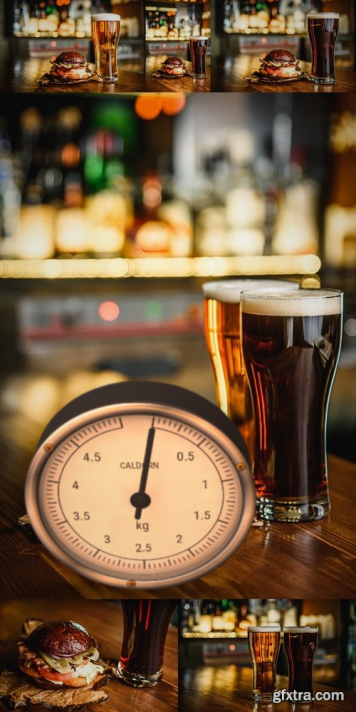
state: 0 kg
